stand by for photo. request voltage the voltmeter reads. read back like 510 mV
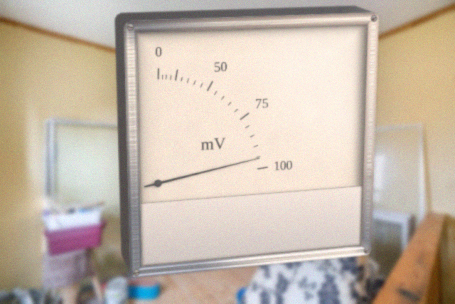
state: 95 mV
